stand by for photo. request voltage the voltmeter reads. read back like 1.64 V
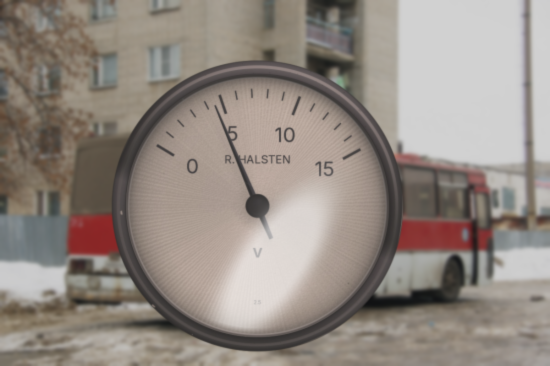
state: 4.5 V
